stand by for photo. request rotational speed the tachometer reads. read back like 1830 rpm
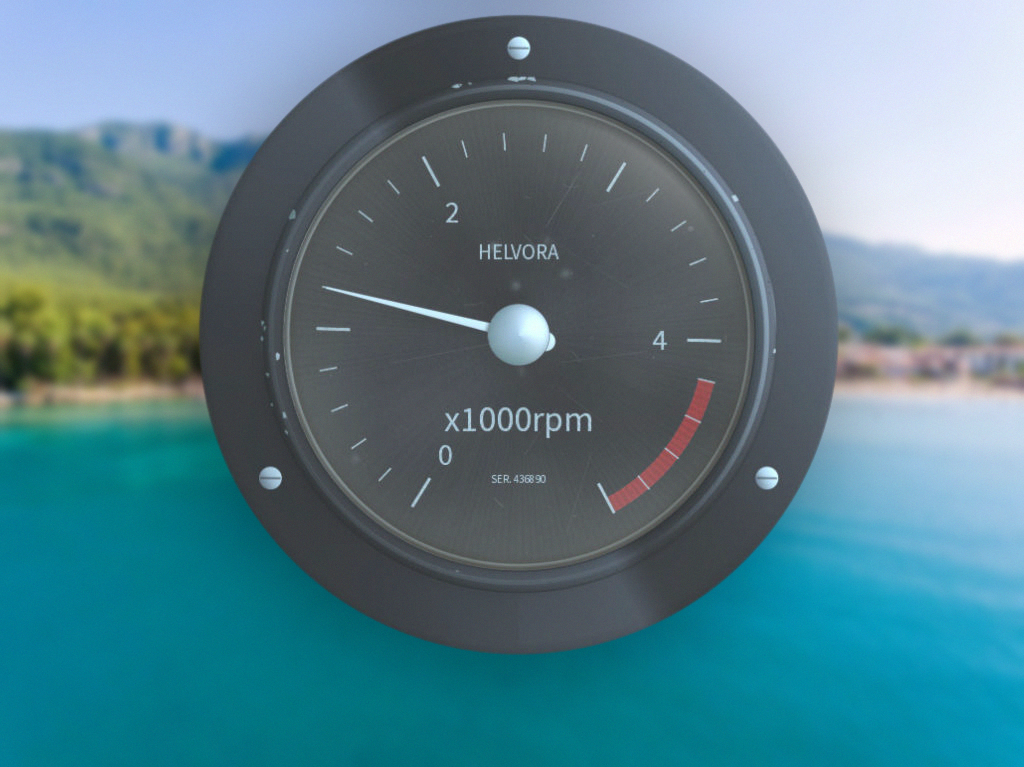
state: 1200 rpm
